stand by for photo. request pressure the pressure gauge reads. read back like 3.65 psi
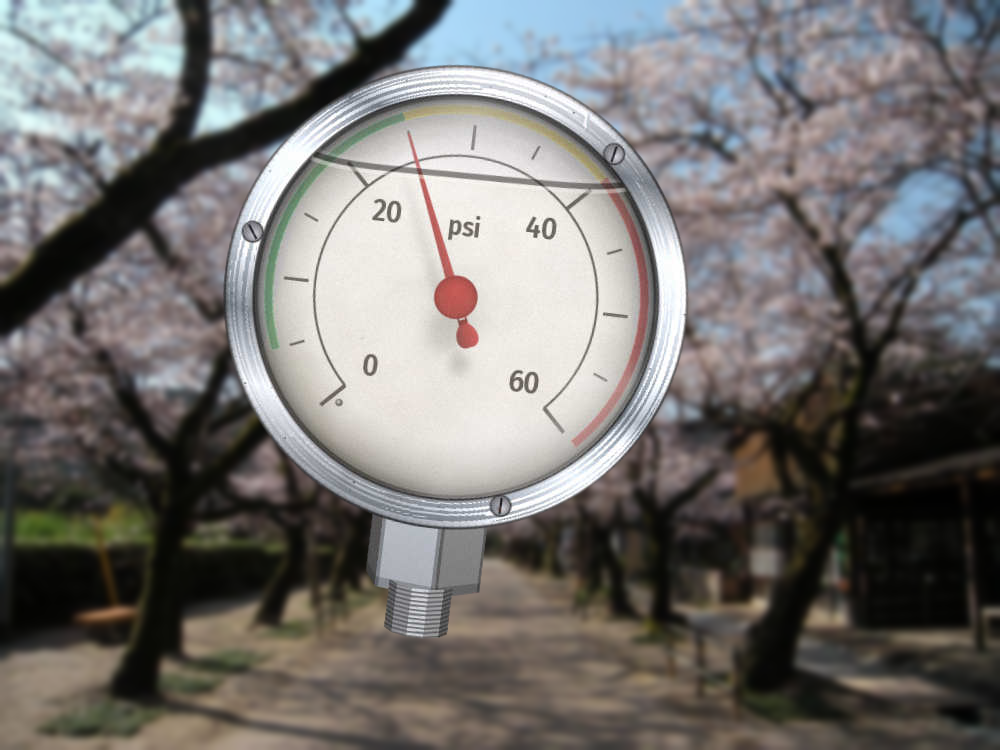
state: 25 psi
